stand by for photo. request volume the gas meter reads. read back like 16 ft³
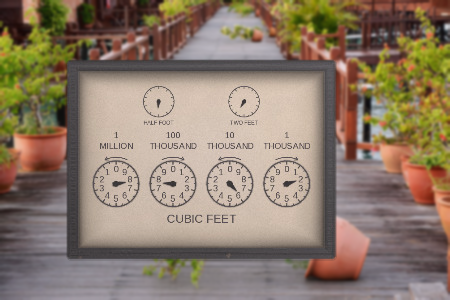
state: 776200 ft³
